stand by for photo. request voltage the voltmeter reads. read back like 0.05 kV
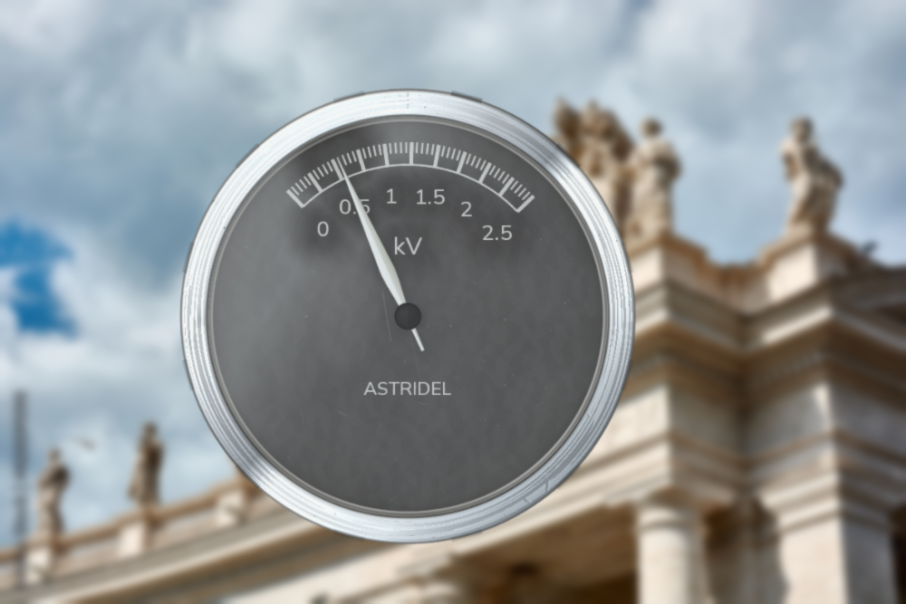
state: 0.55 kV
